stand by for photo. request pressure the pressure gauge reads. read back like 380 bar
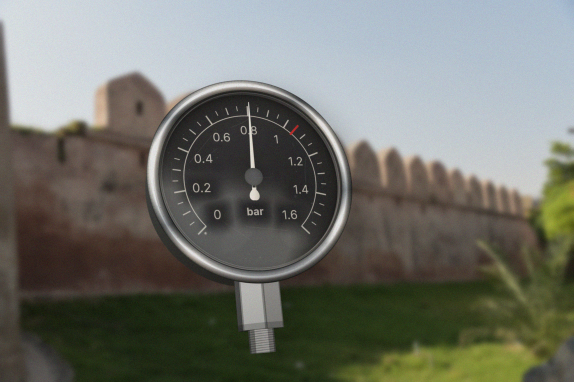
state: 0.8 bar
